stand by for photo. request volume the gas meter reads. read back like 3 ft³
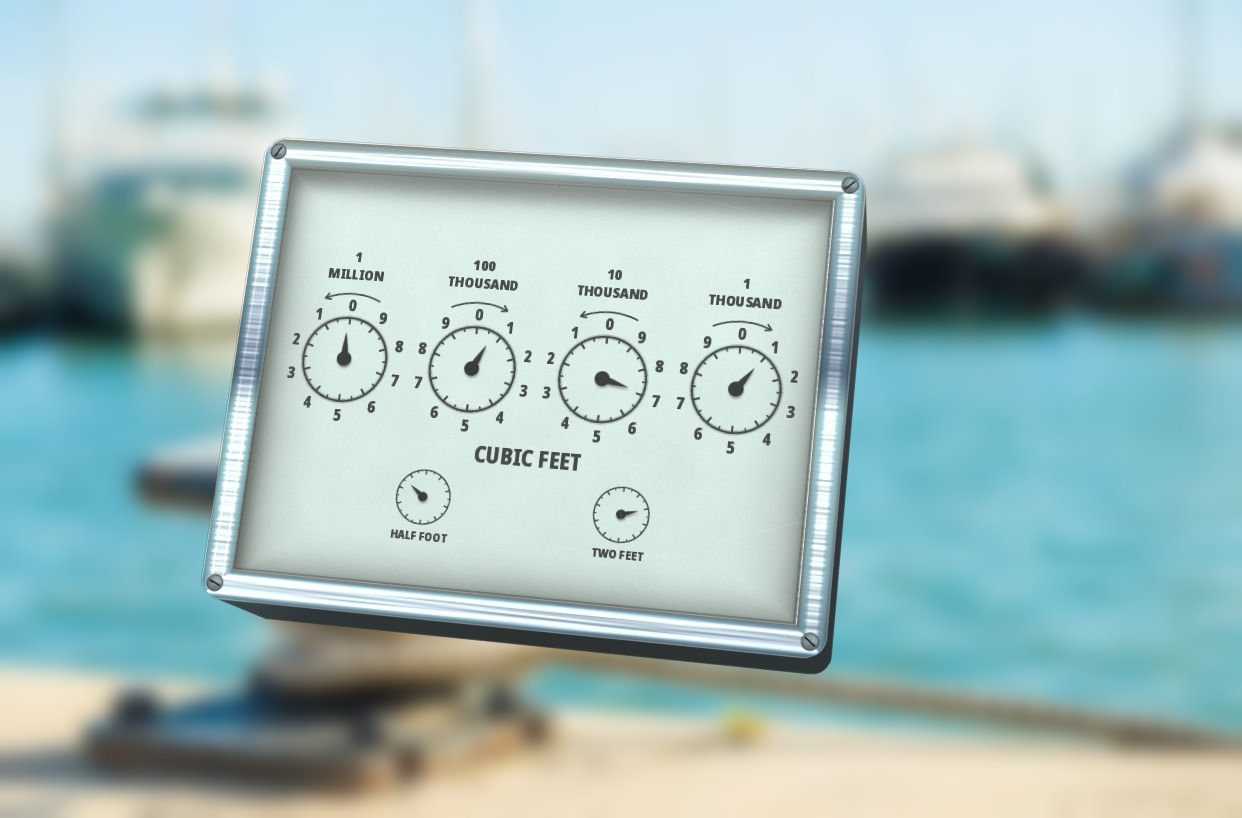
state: 7100 ft³
